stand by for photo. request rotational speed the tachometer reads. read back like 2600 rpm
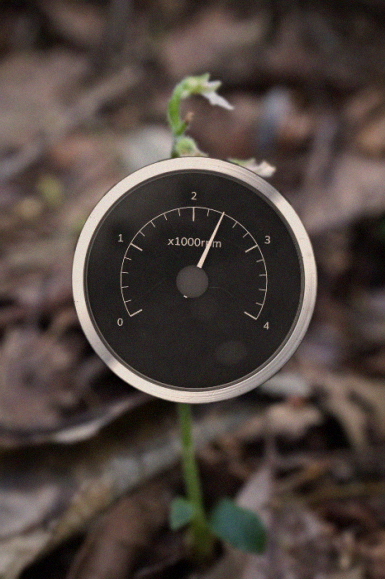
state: 2400 rpm
